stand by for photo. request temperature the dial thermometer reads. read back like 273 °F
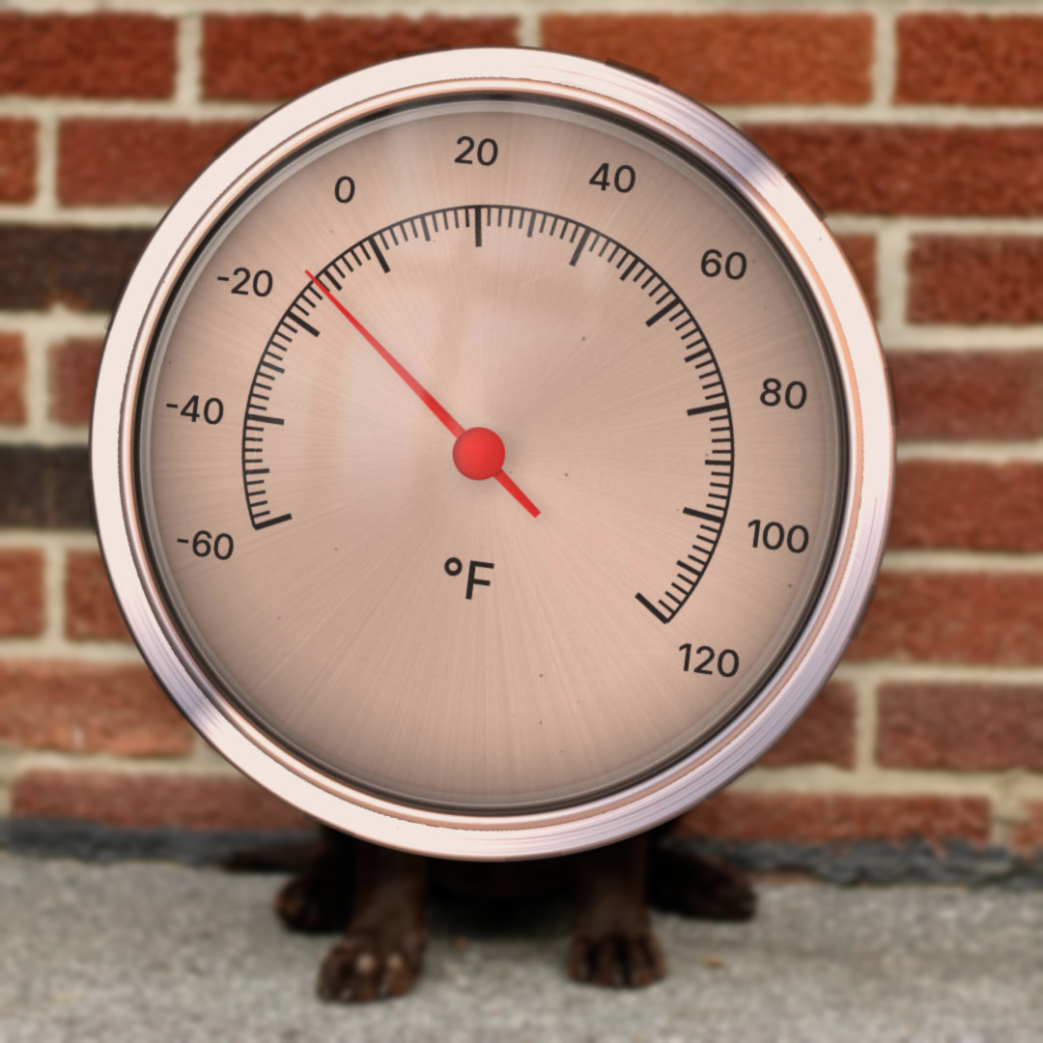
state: -12 °F
